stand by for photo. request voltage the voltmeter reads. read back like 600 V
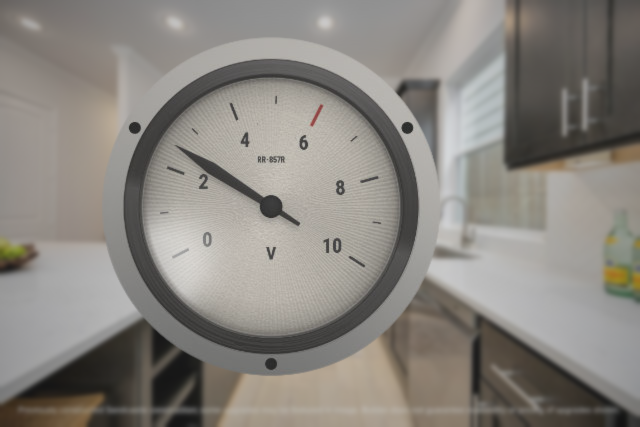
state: 2.5 V
